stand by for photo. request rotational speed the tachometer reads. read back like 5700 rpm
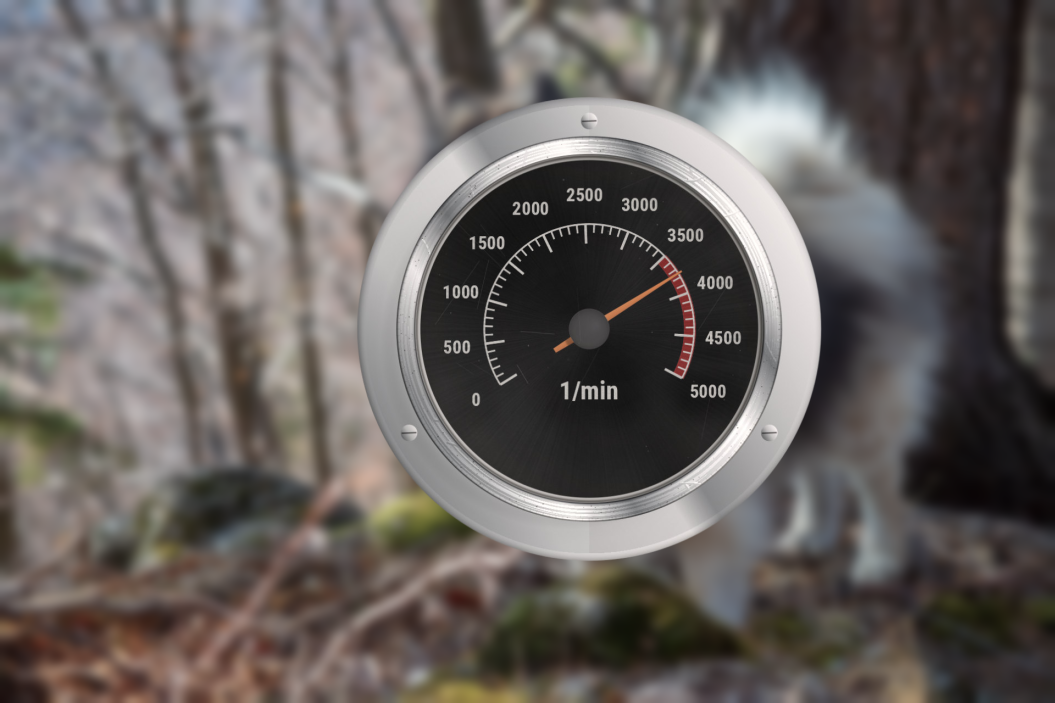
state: 3750 rpm
